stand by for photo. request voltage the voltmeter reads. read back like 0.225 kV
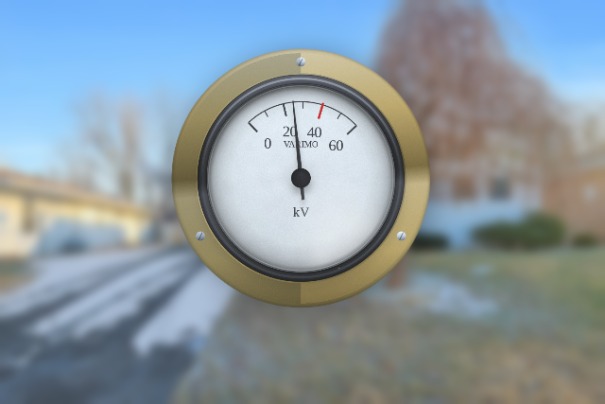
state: 25 kV
